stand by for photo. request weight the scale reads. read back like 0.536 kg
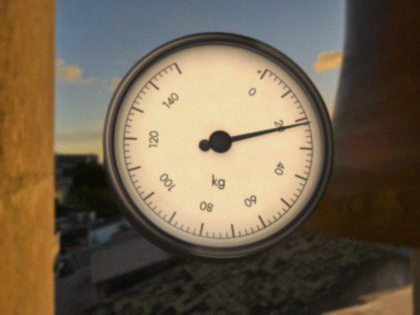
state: 22 kg
